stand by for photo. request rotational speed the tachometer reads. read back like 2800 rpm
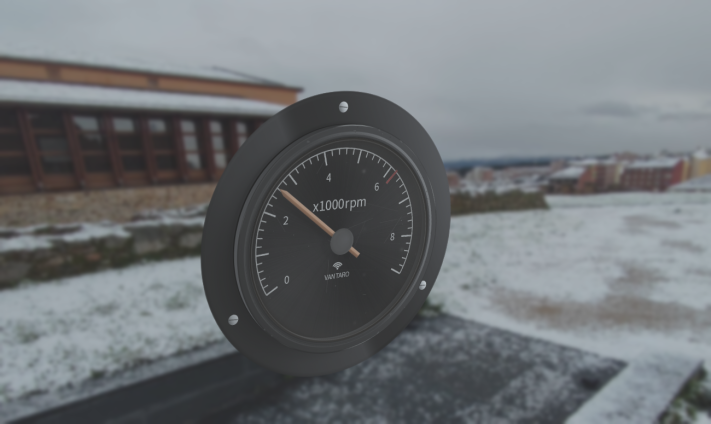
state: 2600 rpm
